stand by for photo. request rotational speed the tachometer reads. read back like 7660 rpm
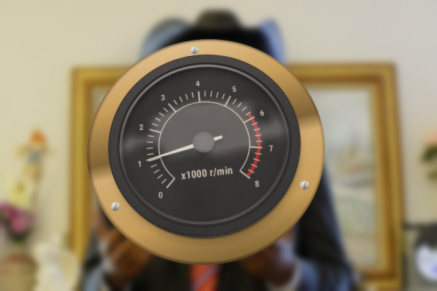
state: 1000 rpm
